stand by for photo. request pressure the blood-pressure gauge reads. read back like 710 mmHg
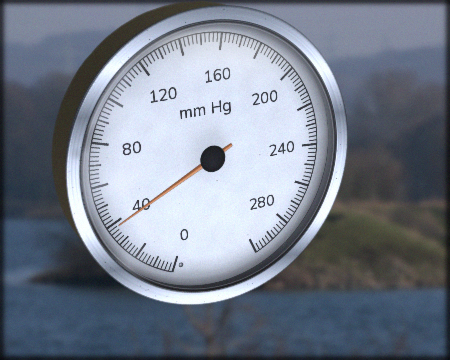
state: 40 mmHg
